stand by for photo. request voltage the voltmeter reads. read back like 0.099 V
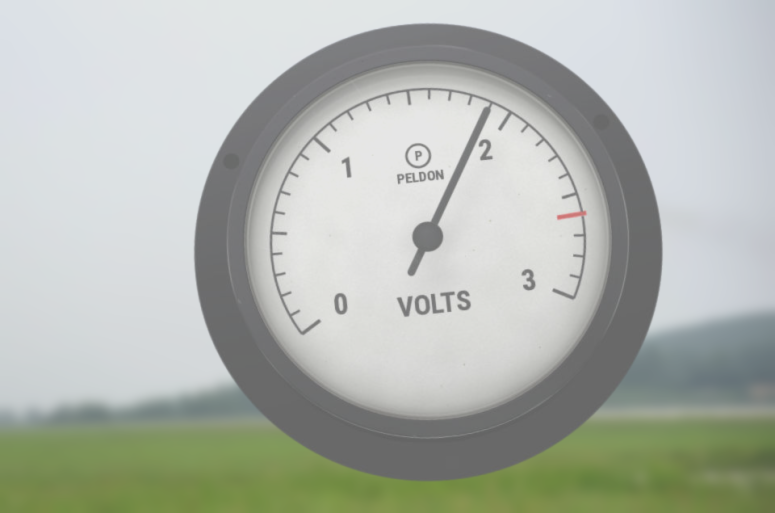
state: 1.9 V
